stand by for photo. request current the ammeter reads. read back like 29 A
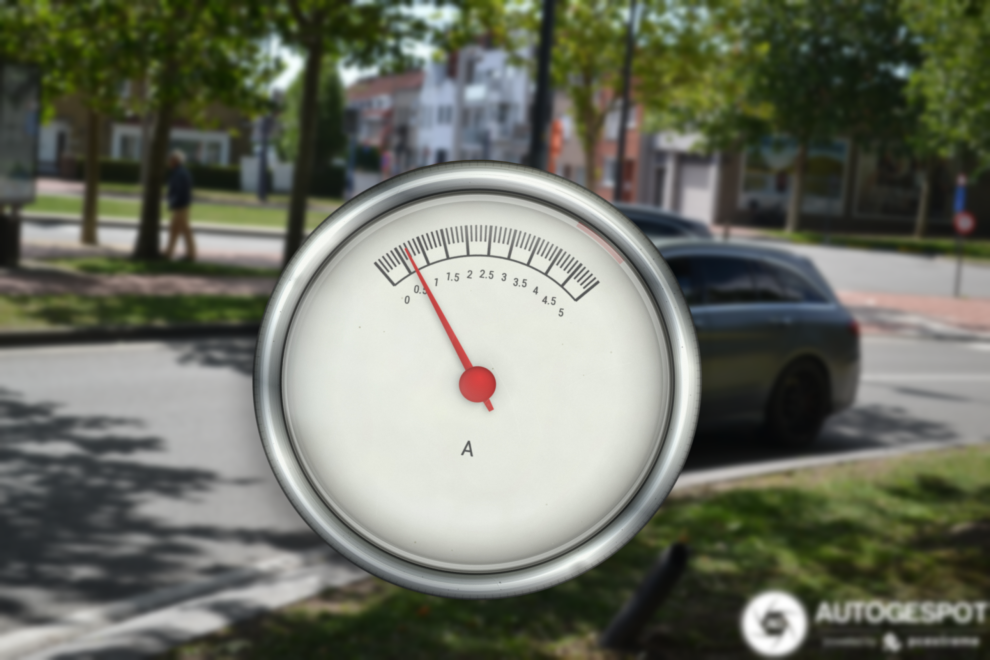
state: 0.7 A
